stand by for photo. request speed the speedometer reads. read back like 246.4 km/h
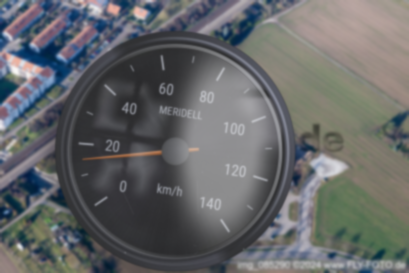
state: 15 km/h
